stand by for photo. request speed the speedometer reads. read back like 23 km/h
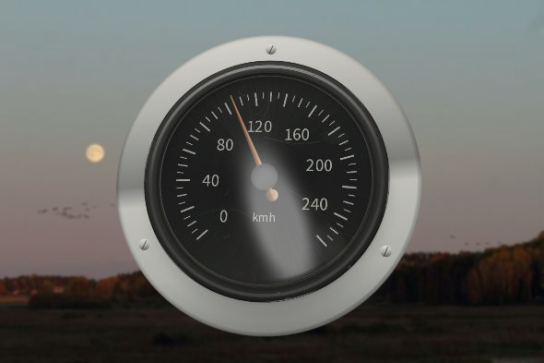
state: 105 km/h
